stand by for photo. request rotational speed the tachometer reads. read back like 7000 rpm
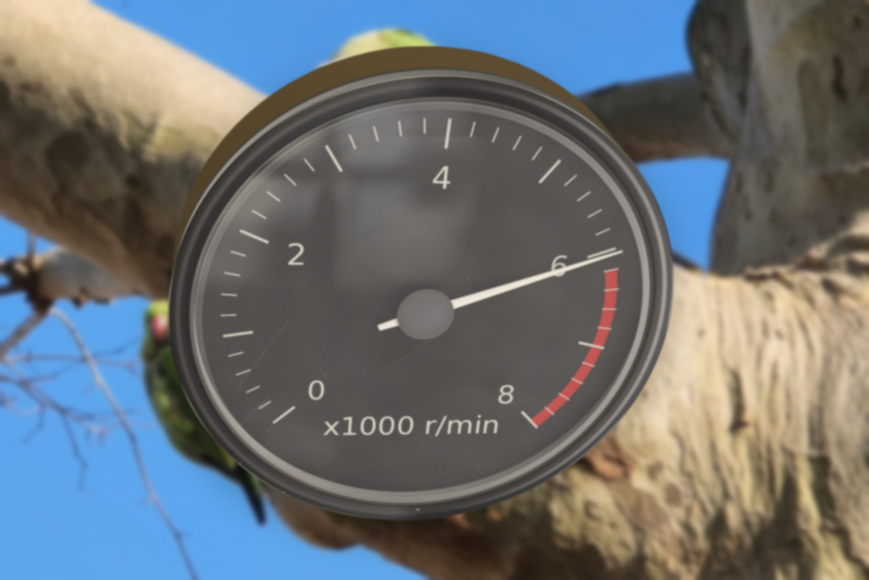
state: 6000 rpm
